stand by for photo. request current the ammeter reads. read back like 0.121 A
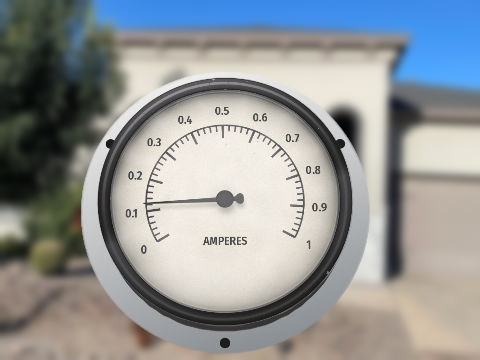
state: 0.12 A
